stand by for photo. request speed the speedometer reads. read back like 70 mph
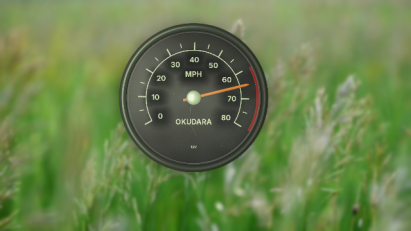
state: 65 mph
